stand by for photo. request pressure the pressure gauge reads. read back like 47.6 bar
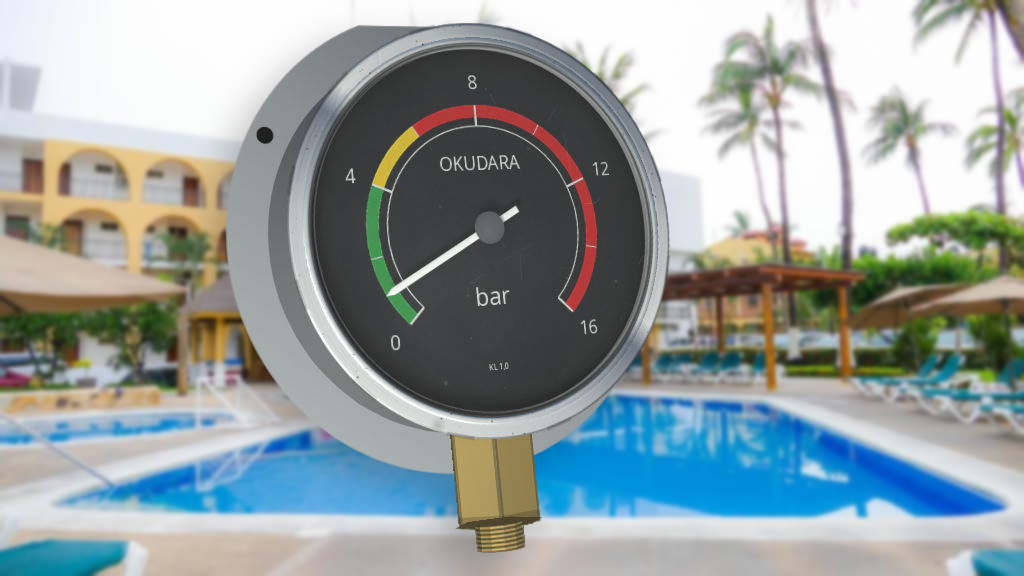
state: 1 bar
